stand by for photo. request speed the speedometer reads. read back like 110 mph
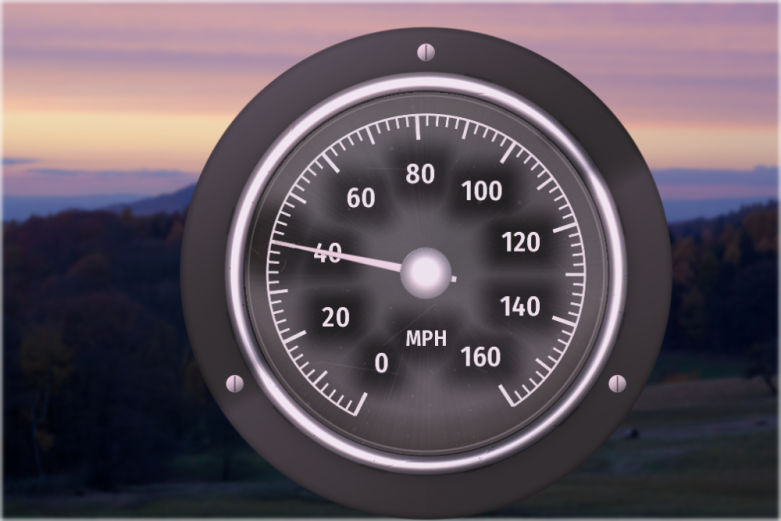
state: 40 mph
